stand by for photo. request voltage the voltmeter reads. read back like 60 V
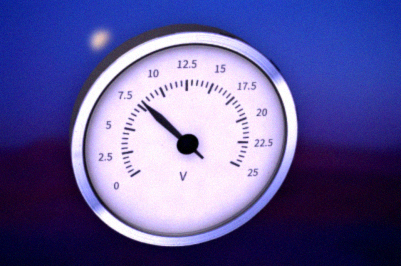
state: 8 V
